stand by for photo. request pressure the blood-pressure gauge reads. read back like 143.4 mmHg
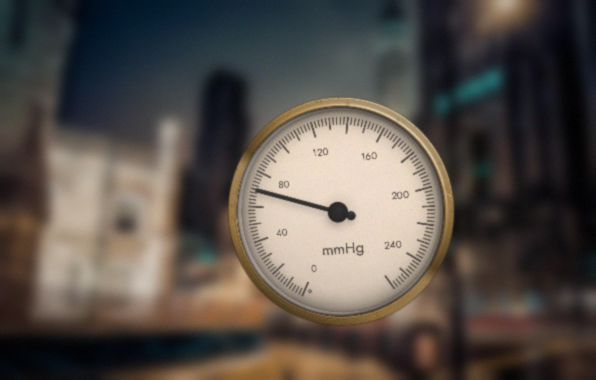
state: 70 mmHg
